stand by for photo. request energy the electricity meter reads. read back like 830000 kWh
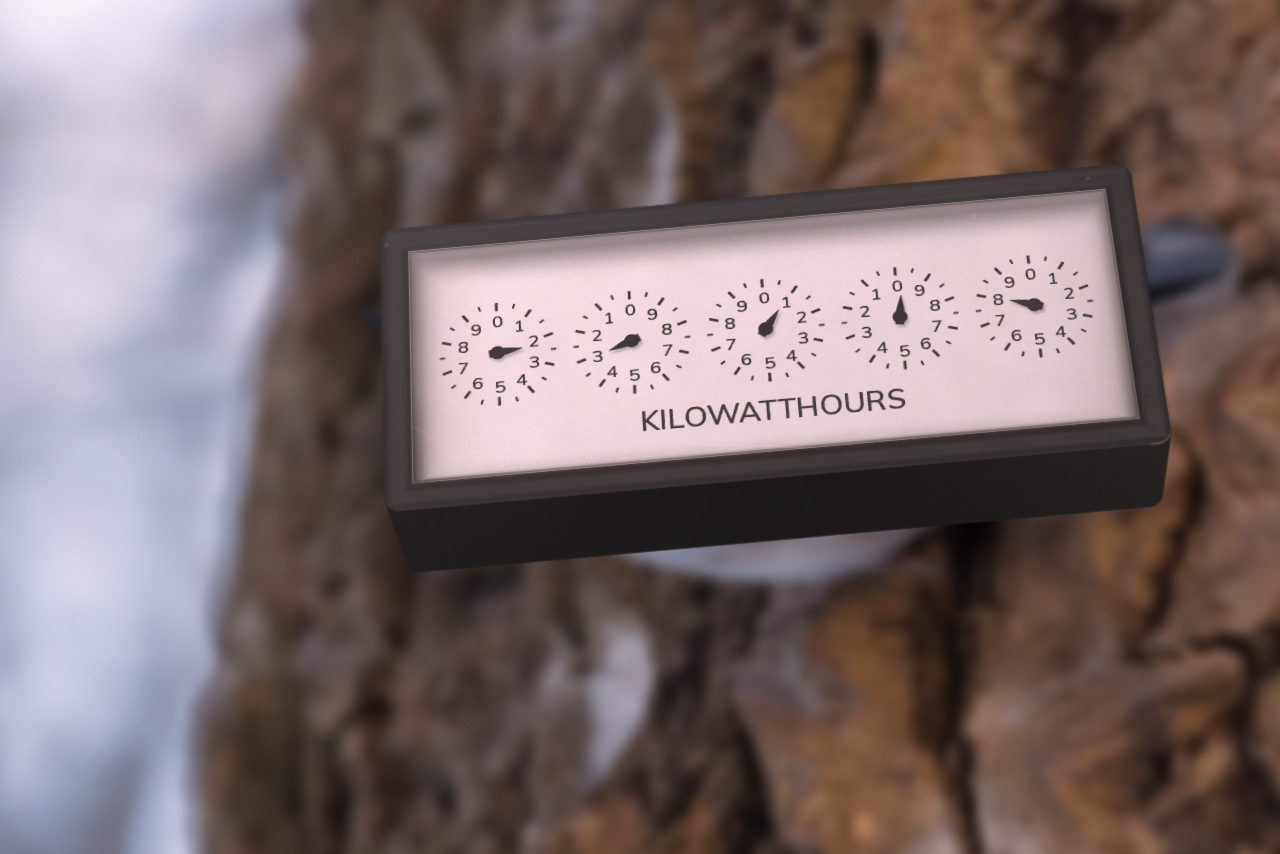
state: 23098 kWh
